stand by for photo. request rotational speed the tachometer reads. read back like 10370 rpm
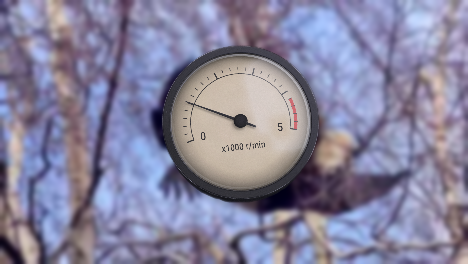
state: 1000 rpm
